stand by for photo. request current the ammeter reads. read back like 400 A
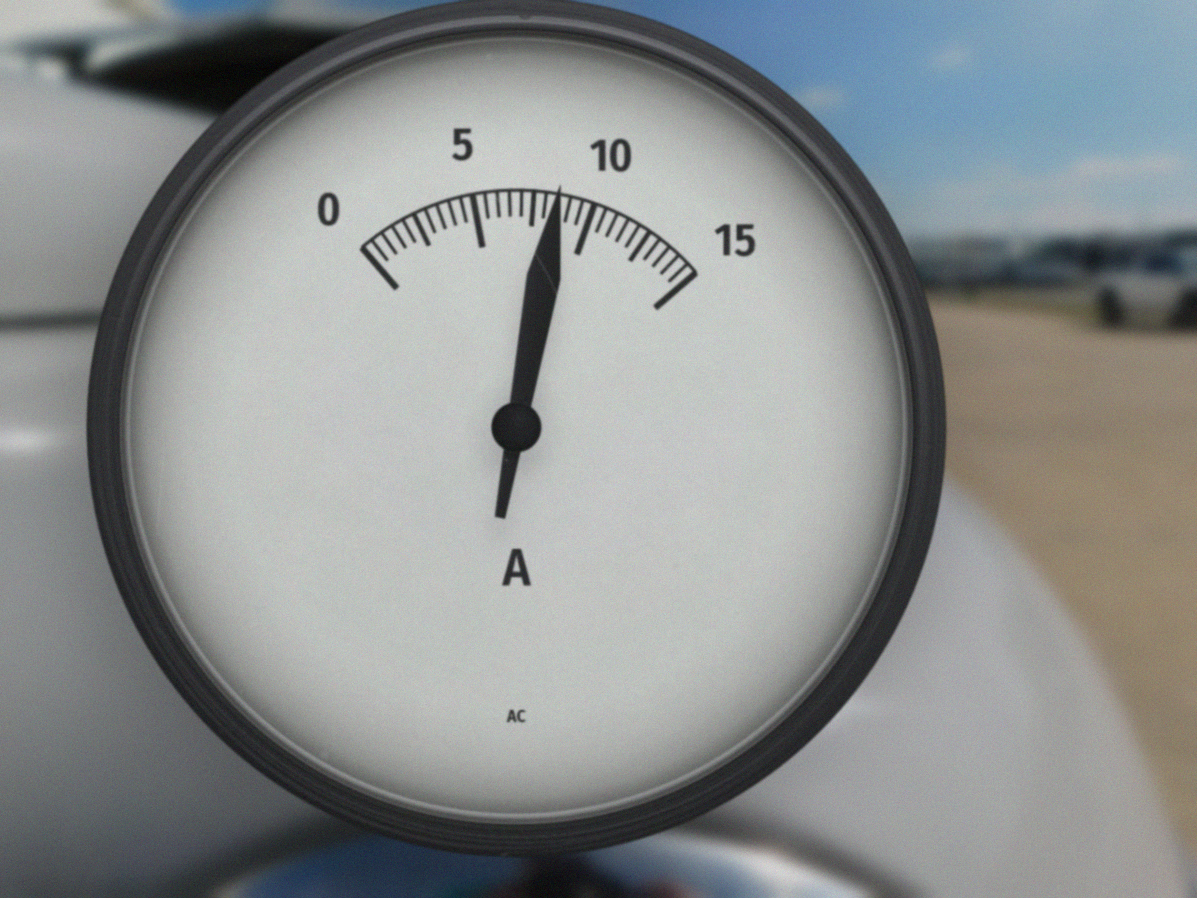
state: 8.5 A
